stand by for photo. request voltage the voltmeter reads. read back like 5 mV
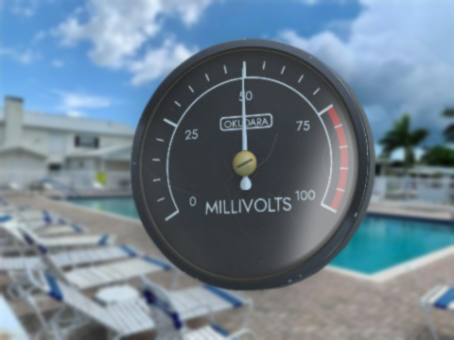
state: 50 mV
